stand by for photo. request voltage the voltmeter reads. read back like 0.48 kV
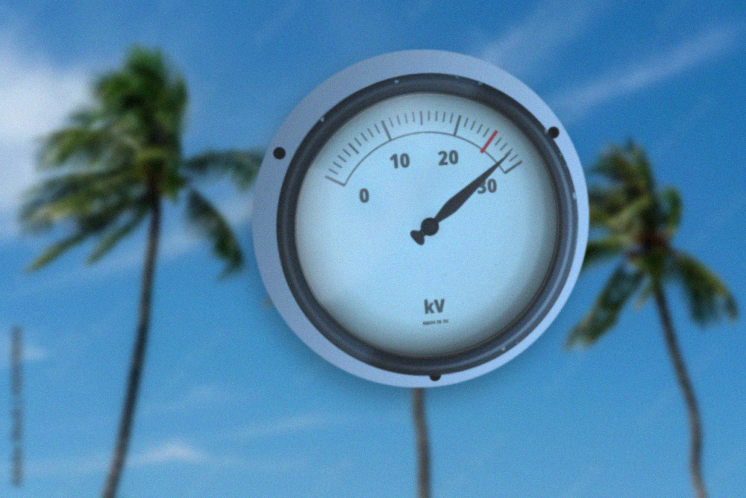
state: 28 kV
